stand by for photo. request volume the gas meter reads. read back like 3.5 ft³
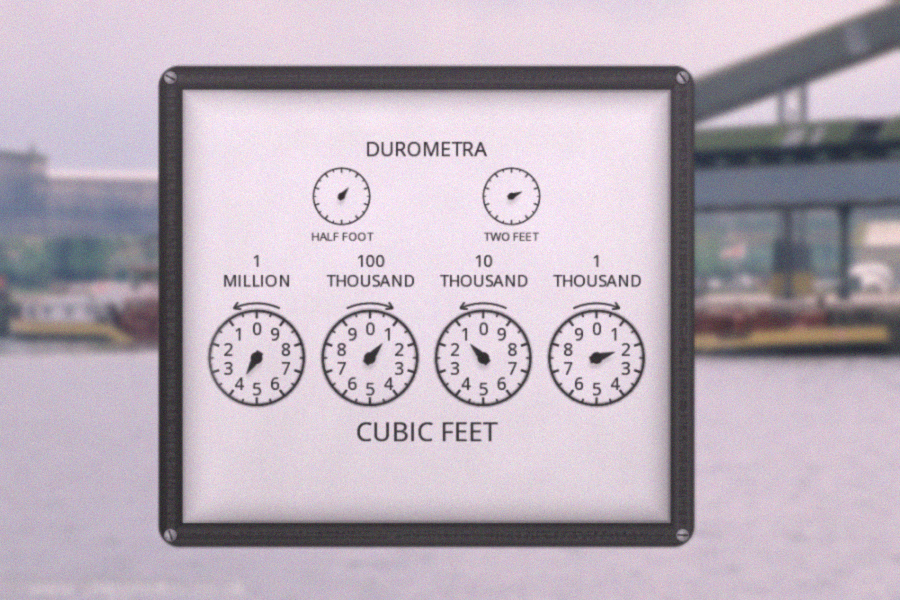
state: 411200 ft³
